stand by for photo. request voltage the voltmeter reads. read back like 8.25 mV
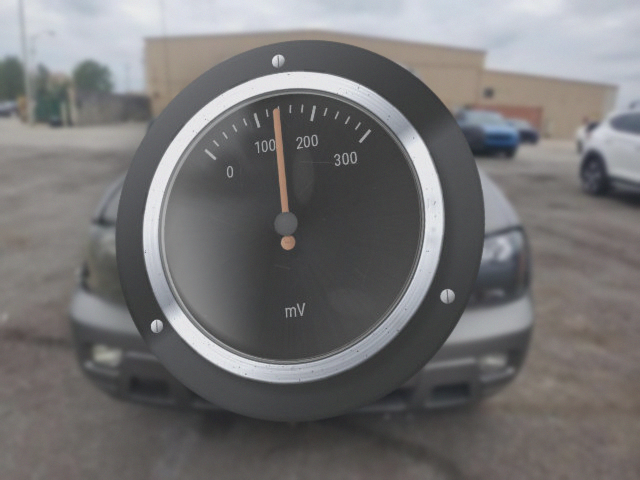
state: 140 mV
